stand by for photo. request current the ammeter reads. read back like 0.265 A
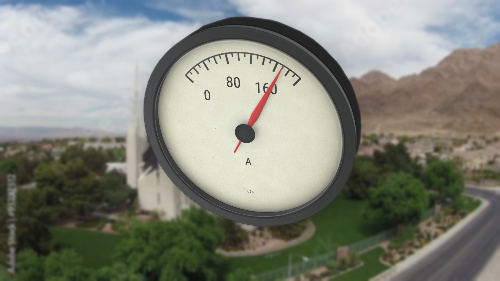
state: 170 A
